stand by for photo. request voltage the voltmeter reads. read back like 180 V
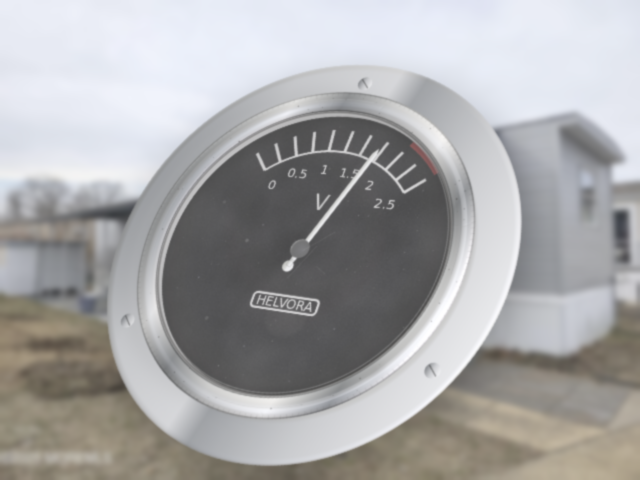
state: 1.75 V
